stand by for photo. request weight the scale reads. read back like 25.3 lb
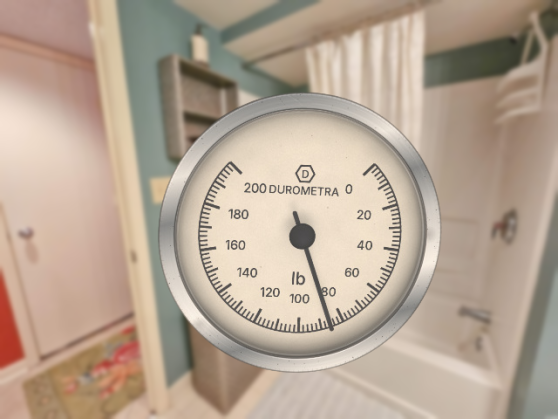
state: 86 lb
